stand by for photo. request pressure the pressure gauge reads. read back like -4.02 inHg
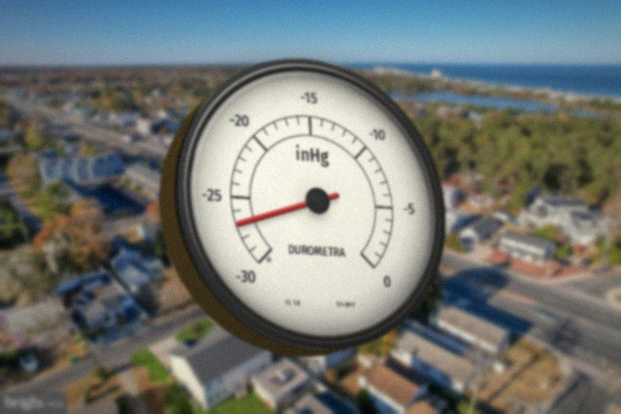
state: -27 inHg
